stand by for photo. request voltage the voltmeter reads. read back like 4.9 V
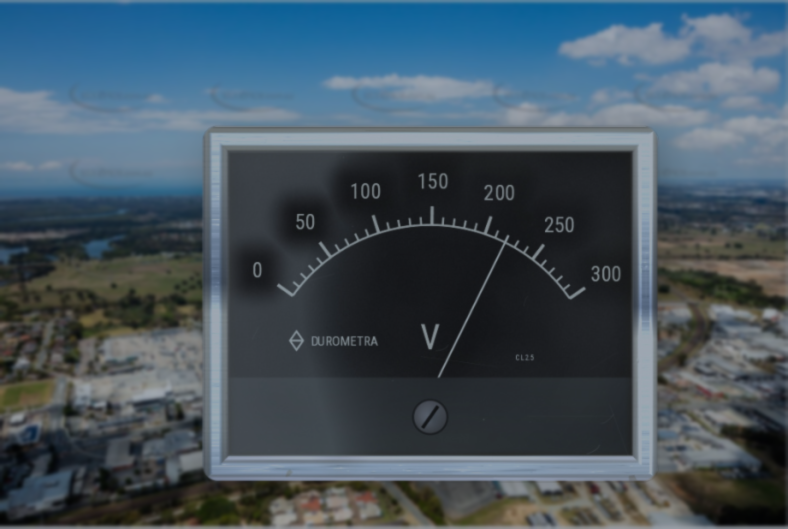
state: 220 V
